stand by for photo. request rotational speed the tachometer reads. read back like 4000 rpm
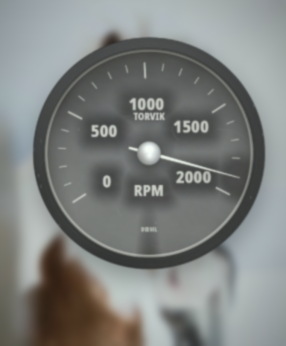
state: 1900 rpm
